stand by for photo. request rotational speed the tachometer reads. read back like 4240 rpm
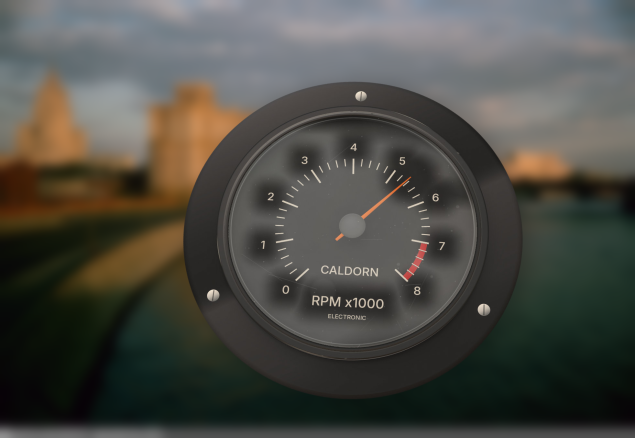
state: 5400 rpm
